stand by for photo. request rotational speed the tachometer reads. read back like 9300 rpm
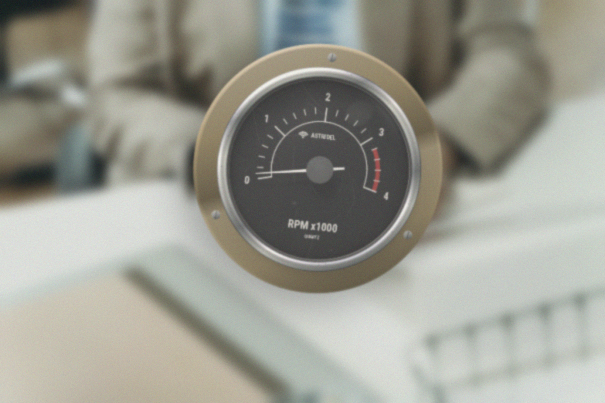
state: 100 rpm
